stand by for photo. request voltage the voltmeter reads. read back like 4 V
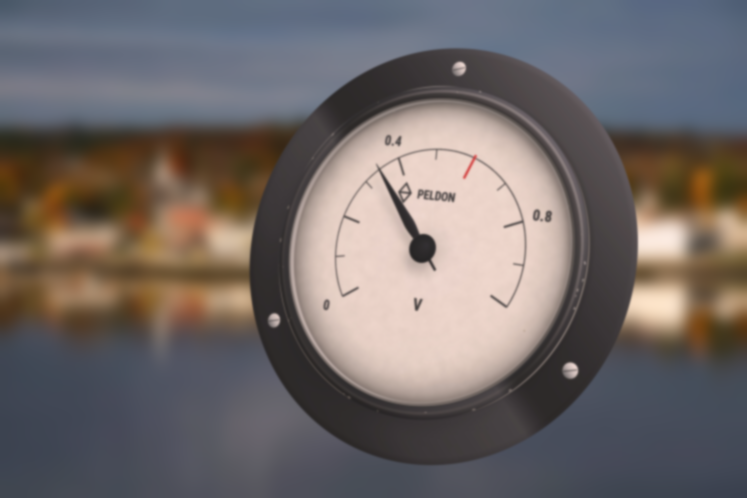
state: 0.35 V
